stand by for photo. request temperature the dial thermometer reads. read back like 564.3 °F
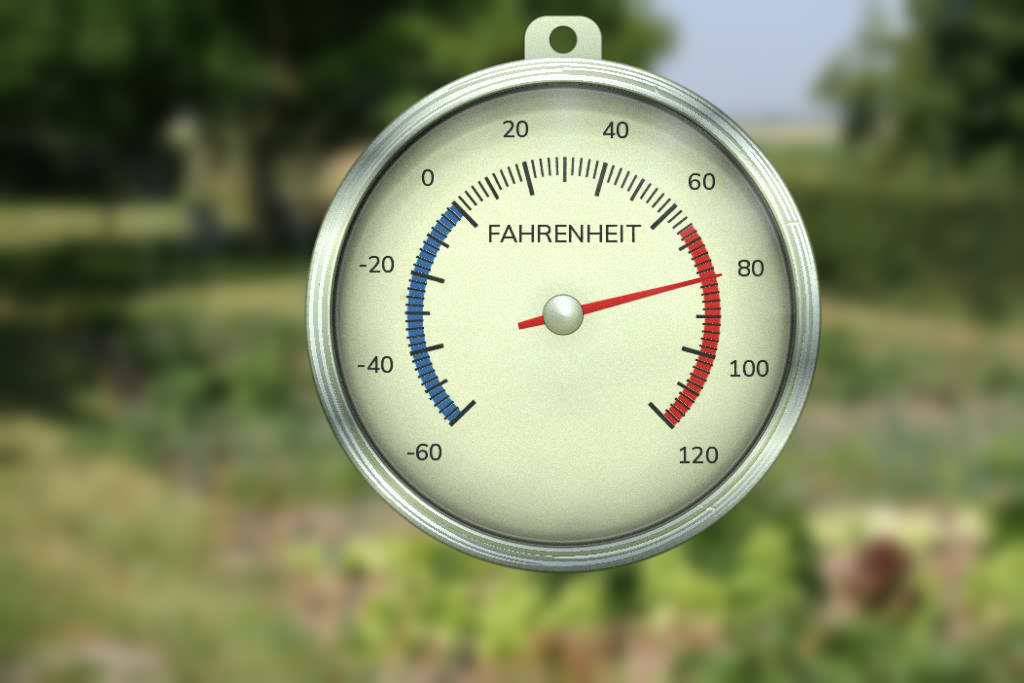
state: 80 °F
